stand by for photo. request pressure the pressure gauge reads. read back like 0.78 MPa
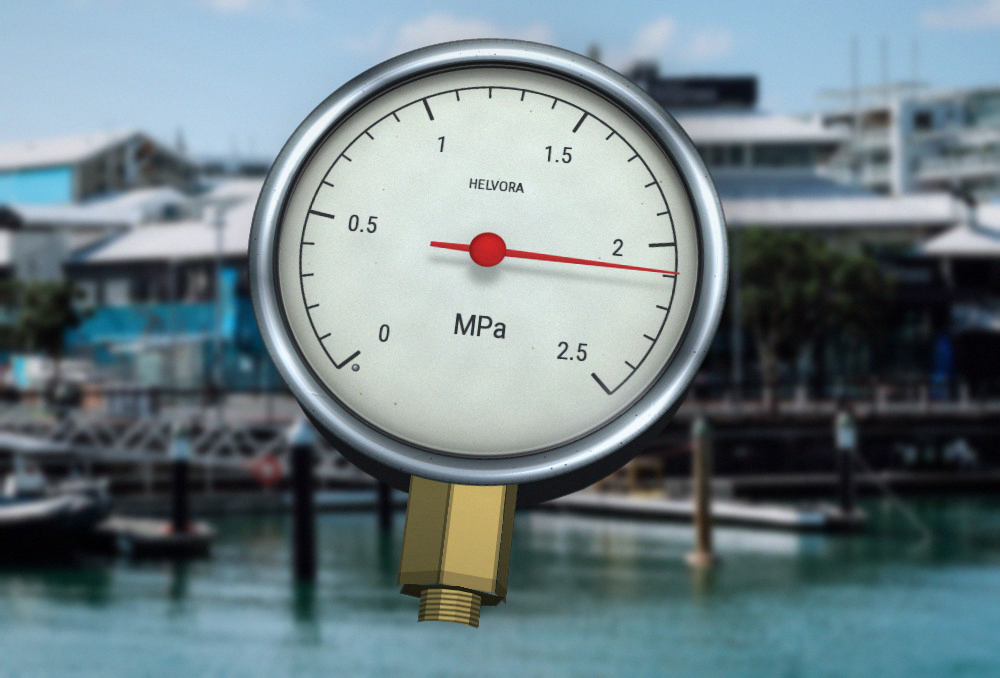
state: 2.1 MPa
